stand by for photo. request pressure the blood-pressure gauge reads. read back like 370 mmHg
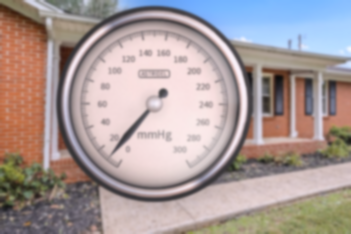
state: 10 mmHg
